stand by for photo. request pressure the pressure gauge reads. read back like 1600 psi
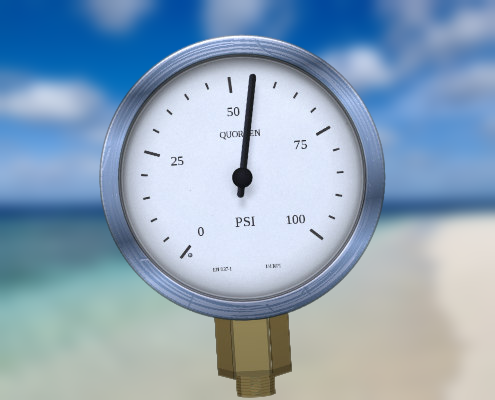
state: 55 psi
